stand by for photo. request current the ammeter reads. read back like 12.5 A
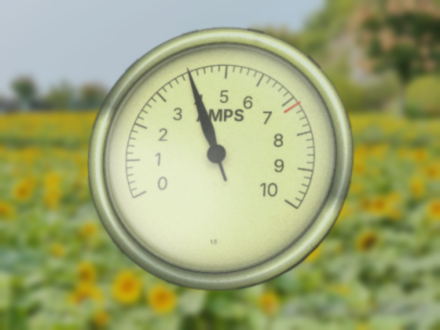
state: 4 A
